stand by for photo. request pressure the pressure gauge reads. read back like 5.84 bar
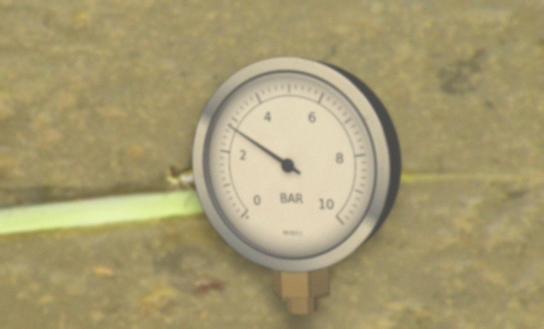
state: 2.8 bar
